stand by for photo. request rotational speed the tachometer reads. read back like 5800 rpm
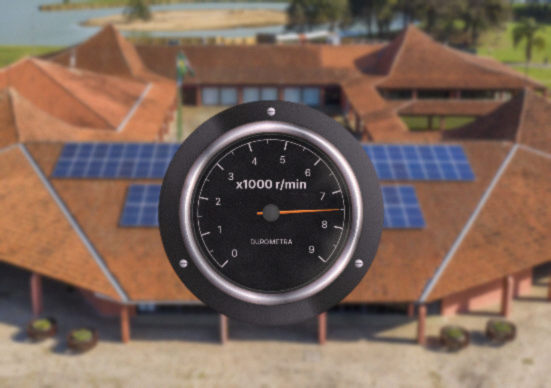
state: 7500 rpm
